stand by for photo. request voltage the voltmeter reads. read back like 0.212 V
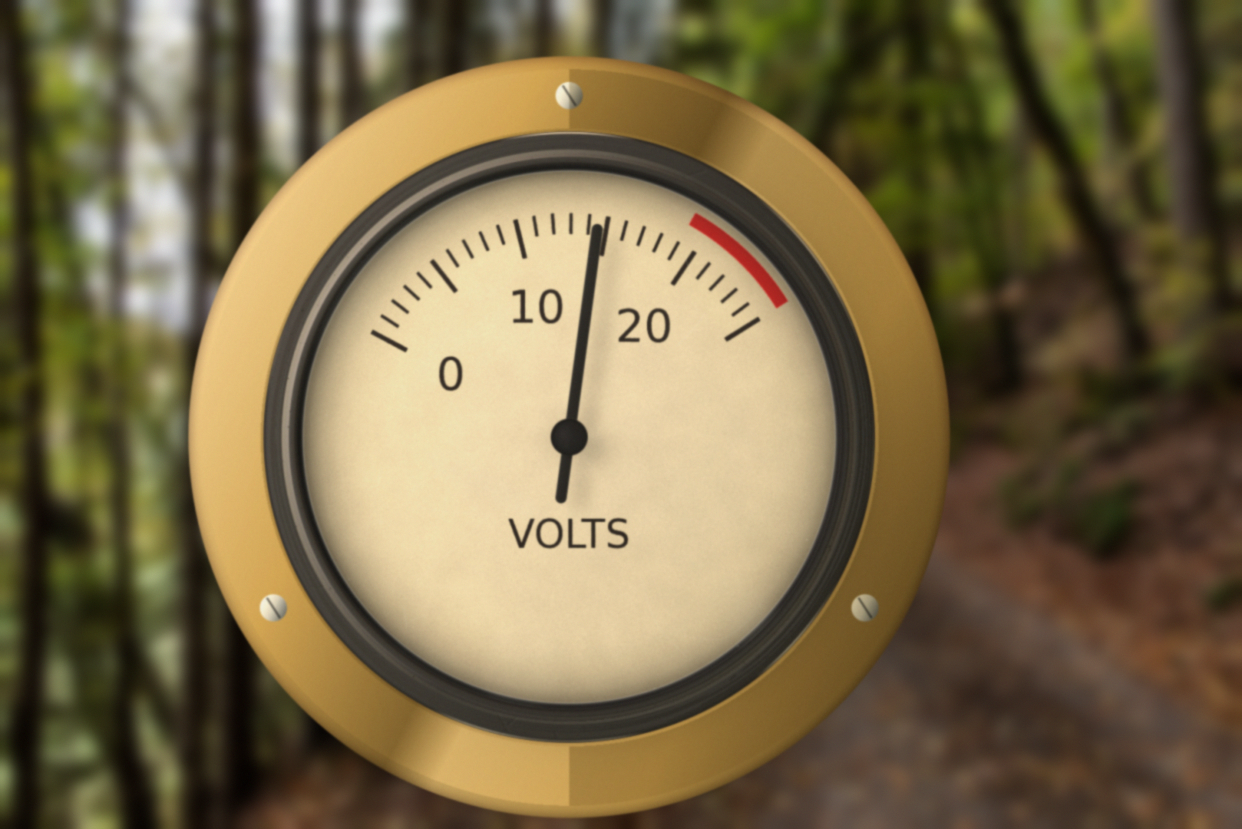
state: 14.5 V
